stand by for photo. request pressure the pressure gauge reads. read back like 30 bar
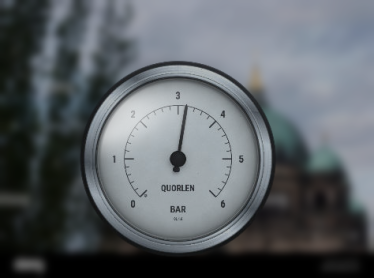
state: 3.2 bar
